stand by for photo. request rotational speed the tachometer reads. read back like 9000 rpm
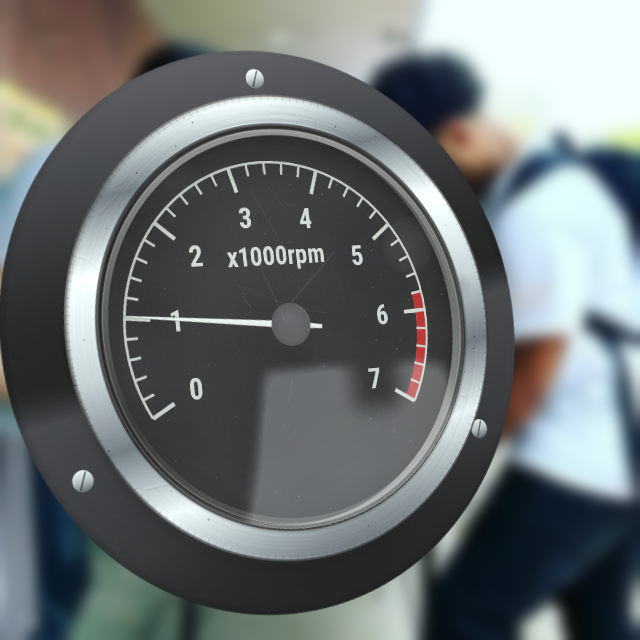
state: 1000 rpm
